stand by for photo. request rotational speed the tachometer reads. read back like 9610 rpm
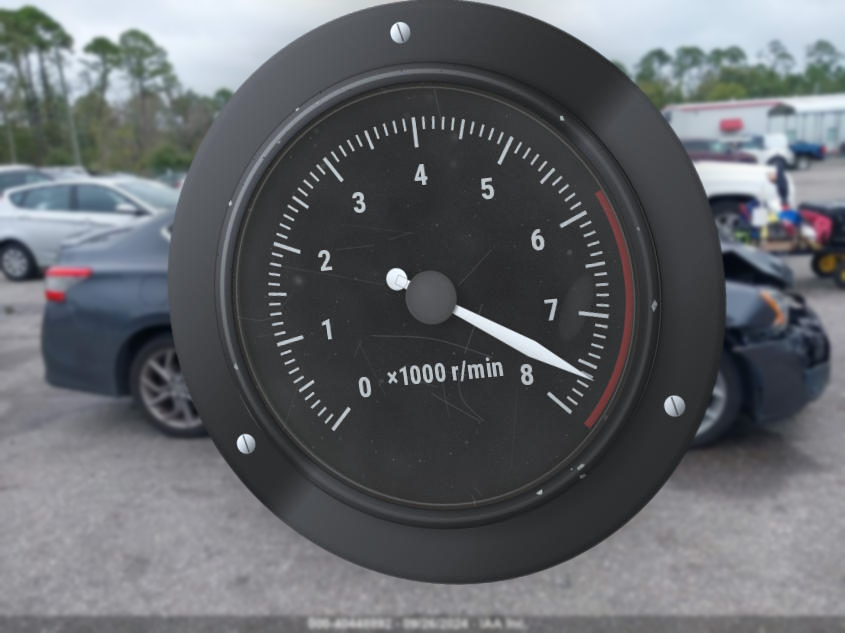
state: 7600 rpm
